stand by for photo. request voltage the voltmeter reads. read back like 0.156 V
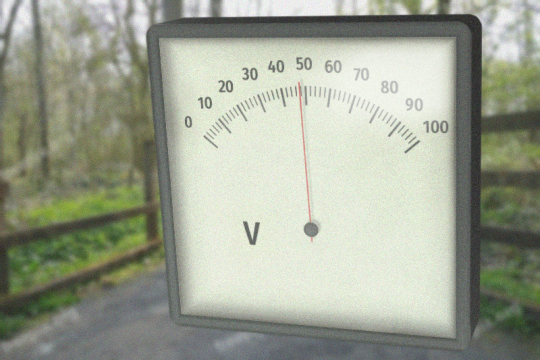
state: 48 V
